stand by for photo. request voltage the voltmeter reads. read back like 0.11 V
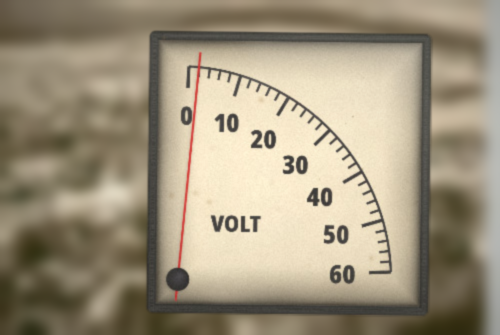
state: 2 V
